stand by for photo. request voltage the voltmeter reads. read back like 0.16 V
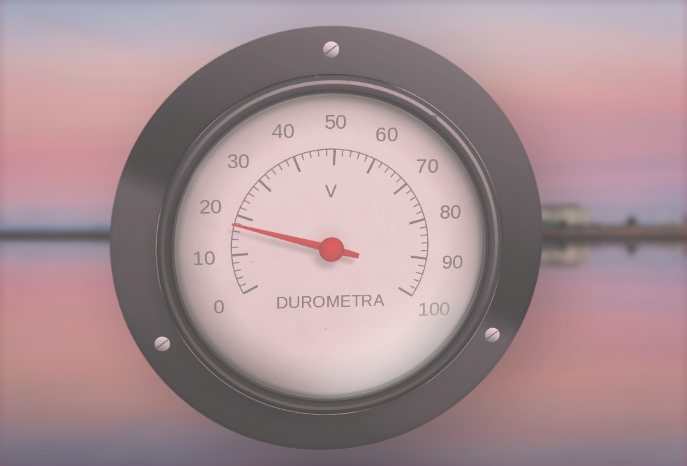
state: 18 V
